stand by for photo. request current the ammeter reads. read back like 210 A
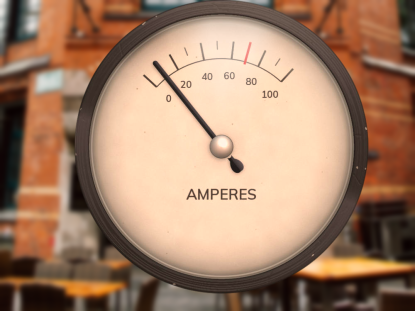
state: 10 A
